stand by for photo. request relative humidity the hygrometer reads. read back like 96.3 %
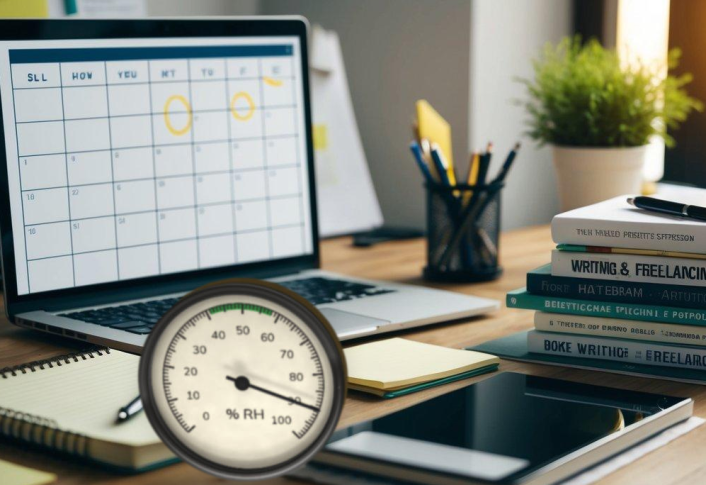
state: 90 %
